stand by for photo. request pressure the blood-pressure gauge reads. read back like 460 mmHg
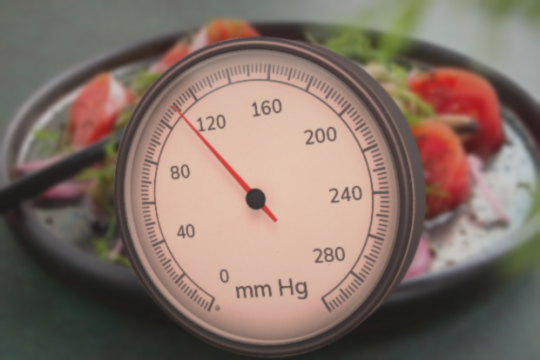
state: 110 mmHg
